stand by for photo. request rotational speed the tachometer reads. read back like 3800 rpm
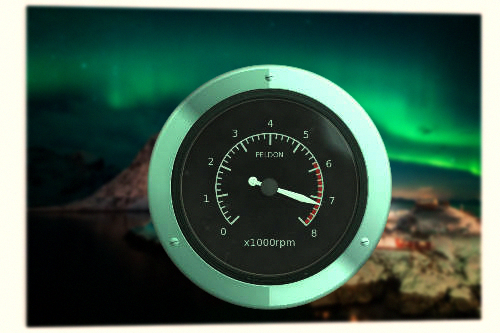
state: 7200 rpm
